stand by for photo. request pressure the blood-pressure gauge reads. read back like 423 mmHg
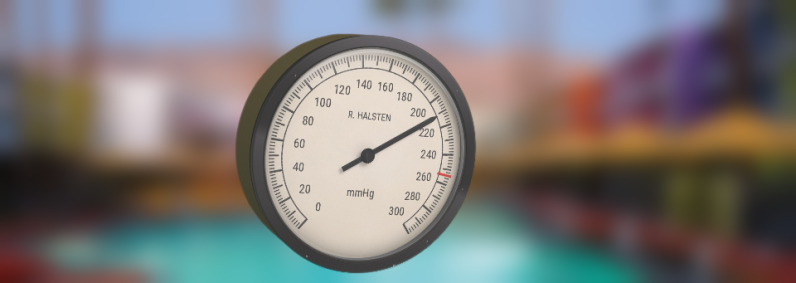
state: 210 mmHg
